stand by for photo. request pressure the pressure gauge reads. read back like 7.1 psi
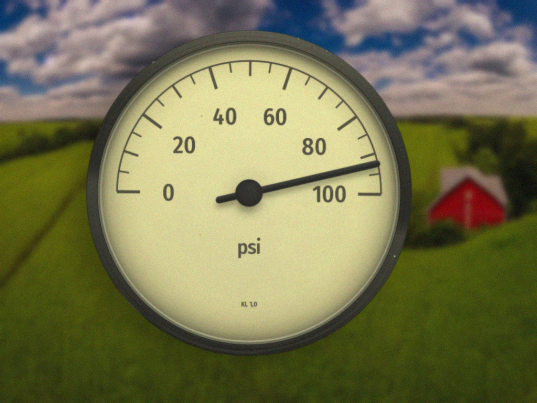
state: 92.5 psi
